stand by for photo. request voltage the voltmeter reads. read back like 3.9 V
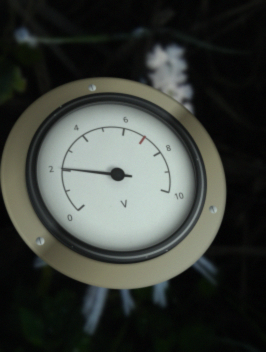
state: 2 V
